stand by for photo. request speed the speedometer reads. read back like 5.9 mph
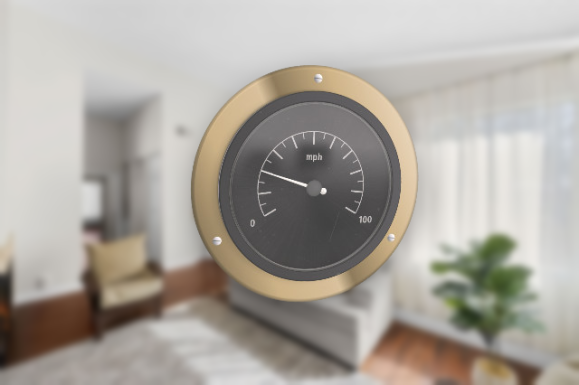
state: 20 mph
